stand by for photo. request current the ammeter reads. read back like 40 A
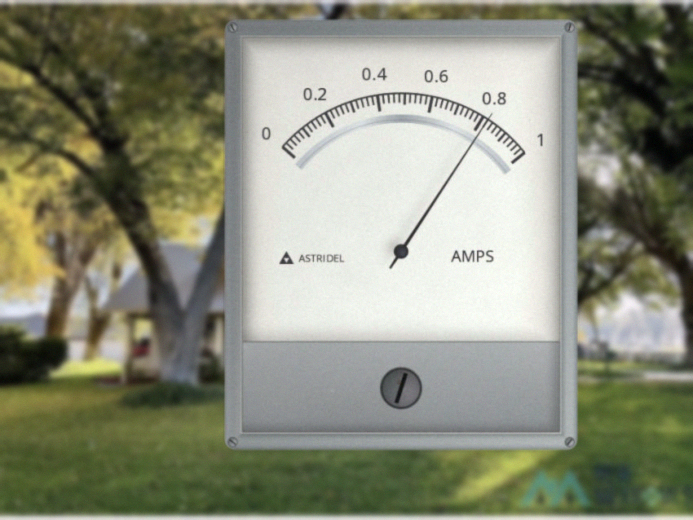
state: 0.82 A
